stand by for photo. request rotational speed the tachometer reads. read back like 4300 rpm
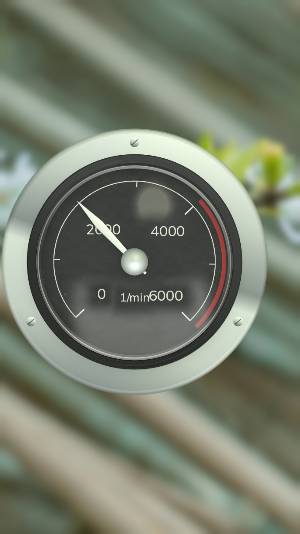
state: 2000 rpm
